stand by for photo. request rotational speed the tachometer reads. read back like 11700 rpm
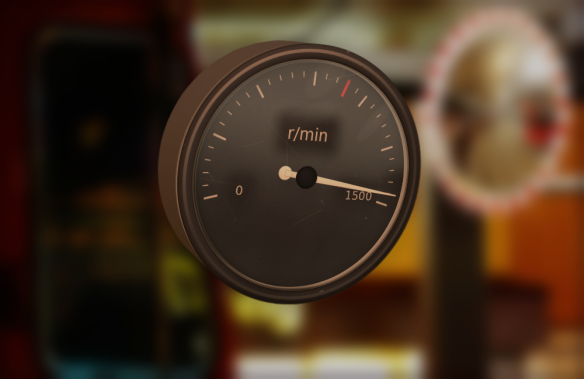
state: 1450 rpm
